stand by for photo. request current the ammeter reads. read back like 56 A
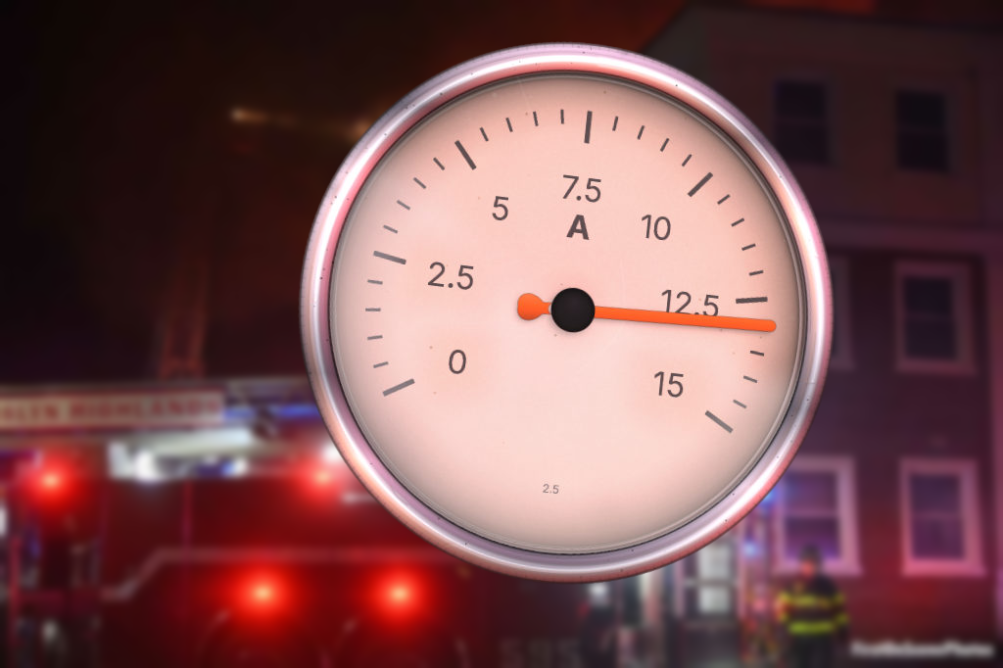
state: 13 A
